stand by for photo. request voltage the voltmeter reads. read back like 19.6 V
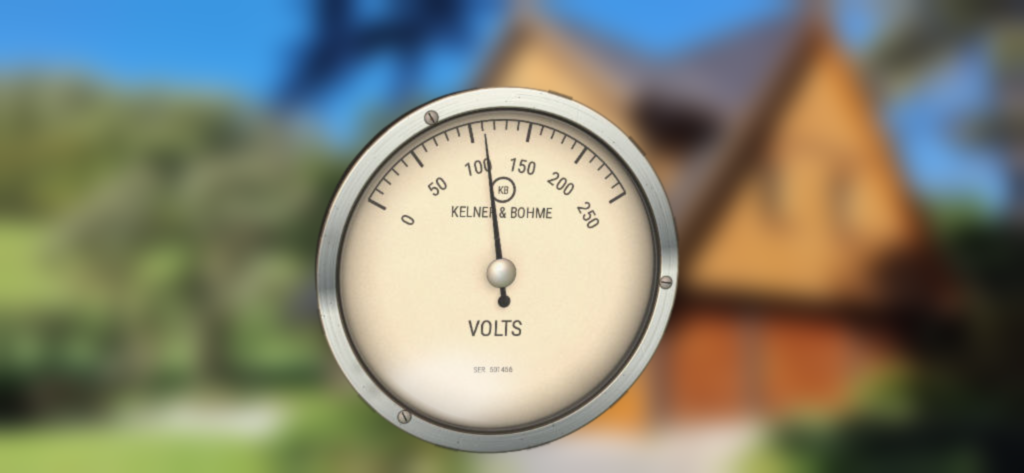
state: 110 V
